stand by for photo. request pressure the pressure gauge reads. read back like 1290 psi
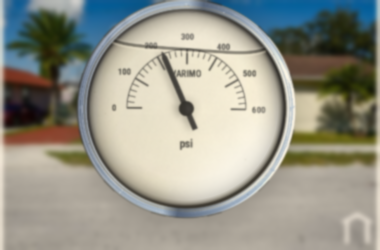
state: 220 psi
